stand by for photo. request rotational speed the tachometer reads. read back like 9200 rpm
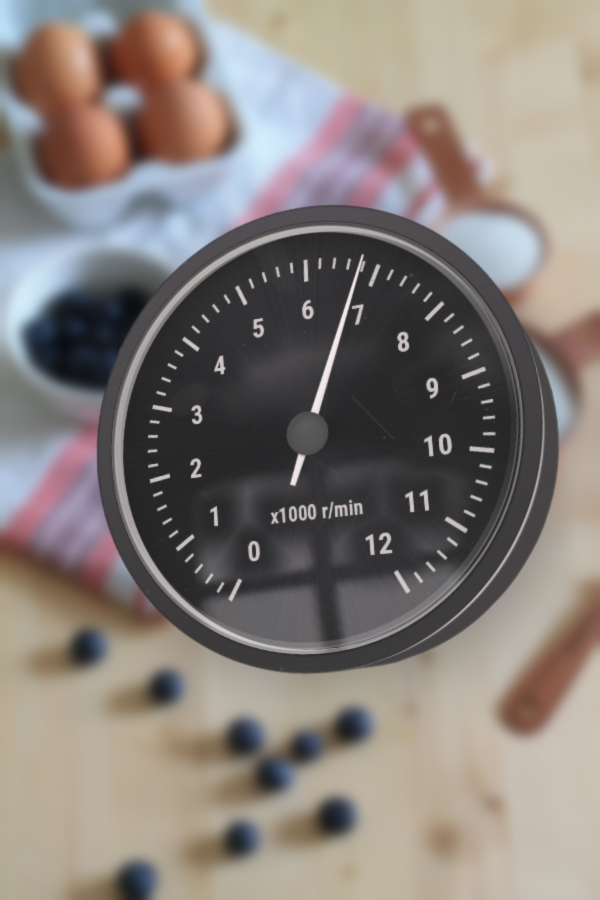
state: 6800 rpm
